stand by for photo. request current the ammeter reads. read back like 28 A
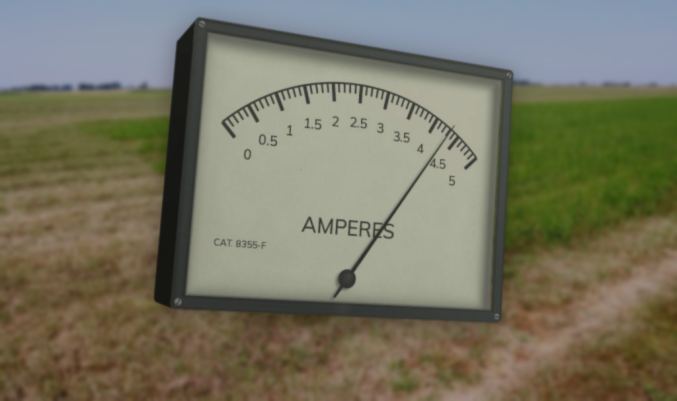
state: 4.3 A
